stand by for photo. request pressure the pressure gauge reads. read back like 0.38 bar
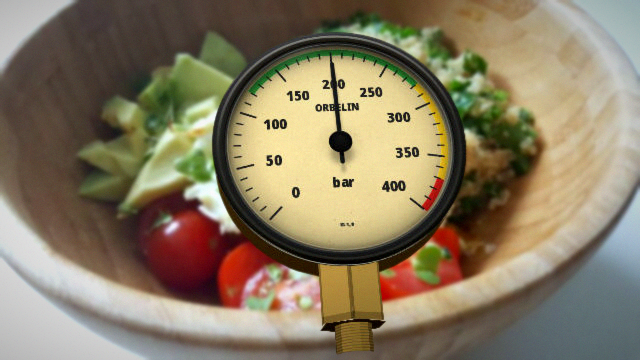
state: 200 bar
